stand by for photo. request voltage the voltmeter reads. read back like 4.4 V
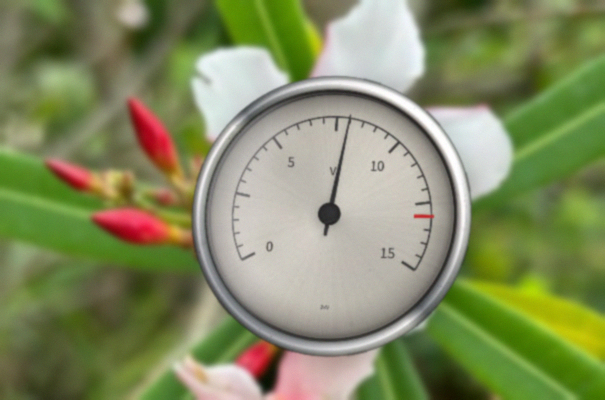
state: 8 V
